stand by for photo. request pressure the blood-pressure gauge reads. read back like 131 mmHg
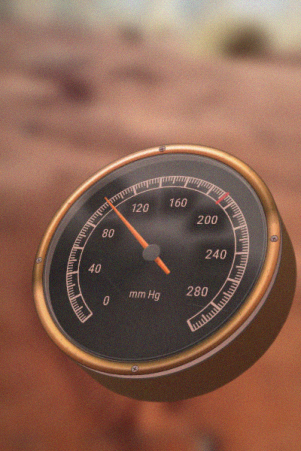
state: 100 mmHg
